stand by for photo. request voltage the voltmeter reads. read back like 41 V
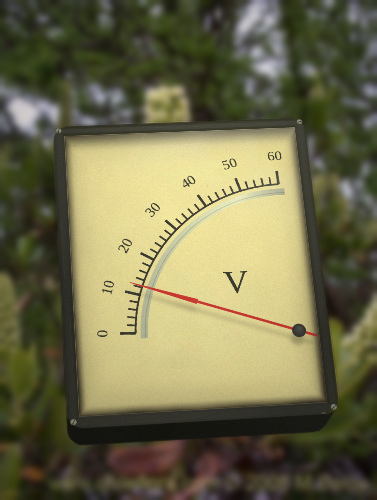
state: 12 V
